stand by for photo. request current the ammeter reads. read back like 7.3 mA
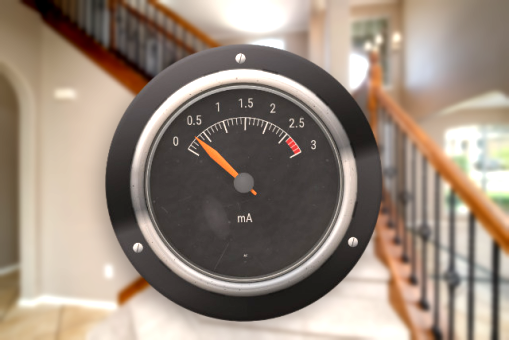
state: 0.3 mA
